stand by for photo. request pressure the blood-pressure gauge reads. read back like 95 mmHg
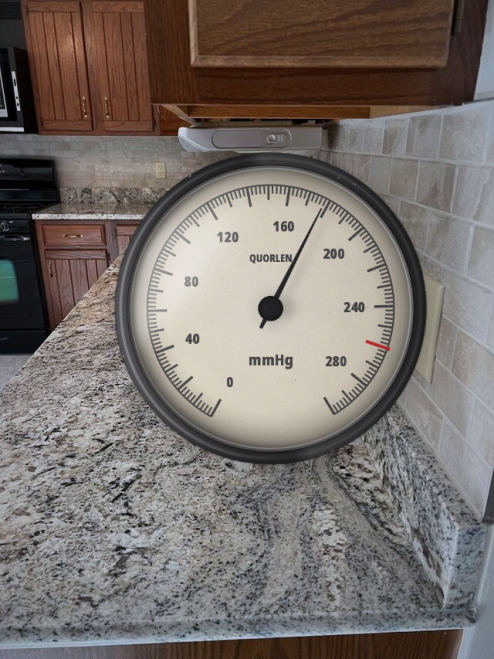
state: 178 mmHg
